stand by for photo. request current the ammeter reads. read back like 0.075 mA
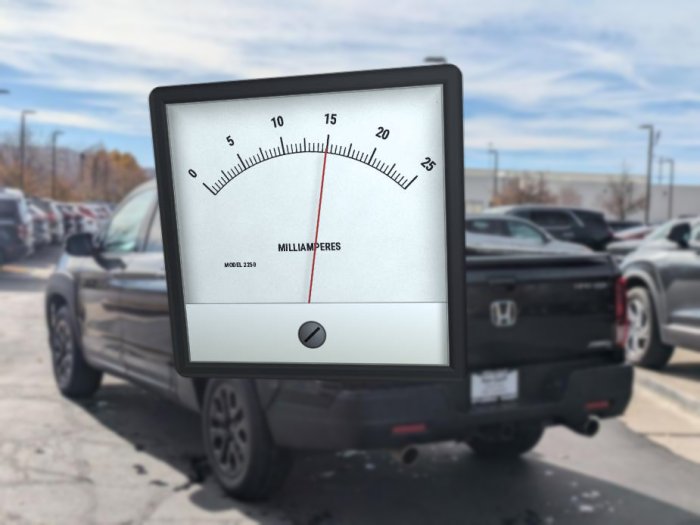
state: 15 mA
